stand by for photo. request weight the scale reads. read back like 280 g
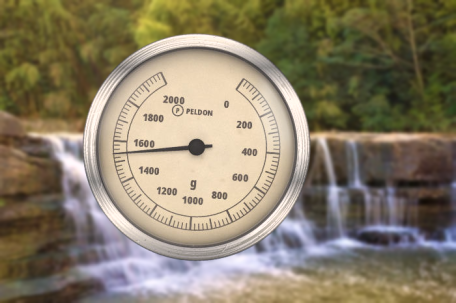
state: 1540 g
